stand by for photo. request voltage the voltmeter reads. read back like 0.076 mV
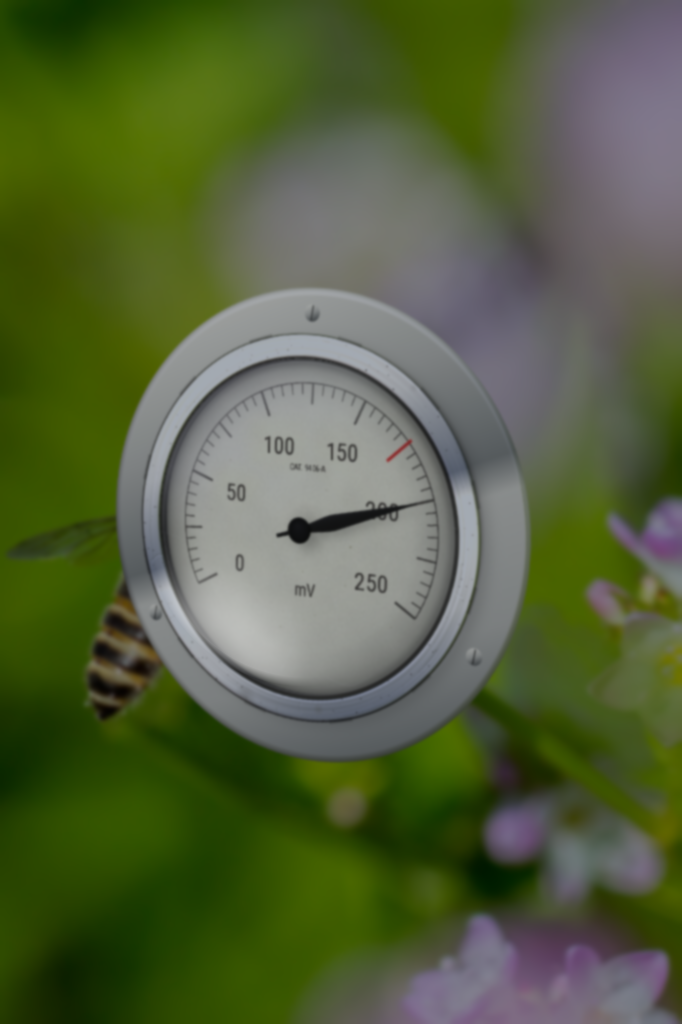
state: 200 mV
